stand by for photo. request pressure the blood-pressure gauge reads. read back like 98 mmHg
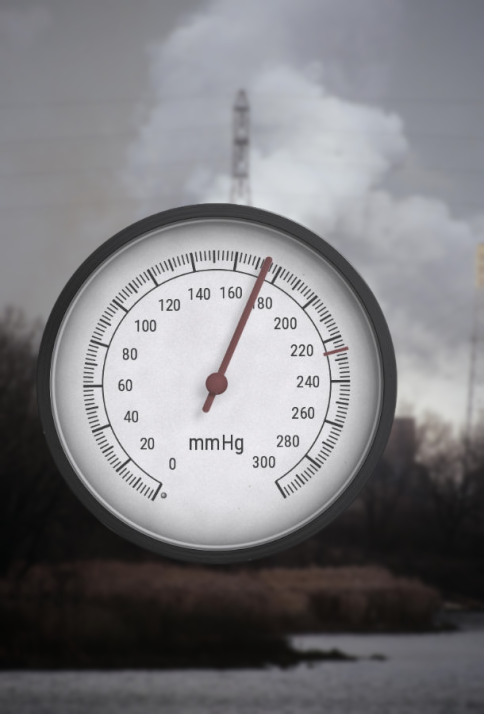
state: 174 mmHg
